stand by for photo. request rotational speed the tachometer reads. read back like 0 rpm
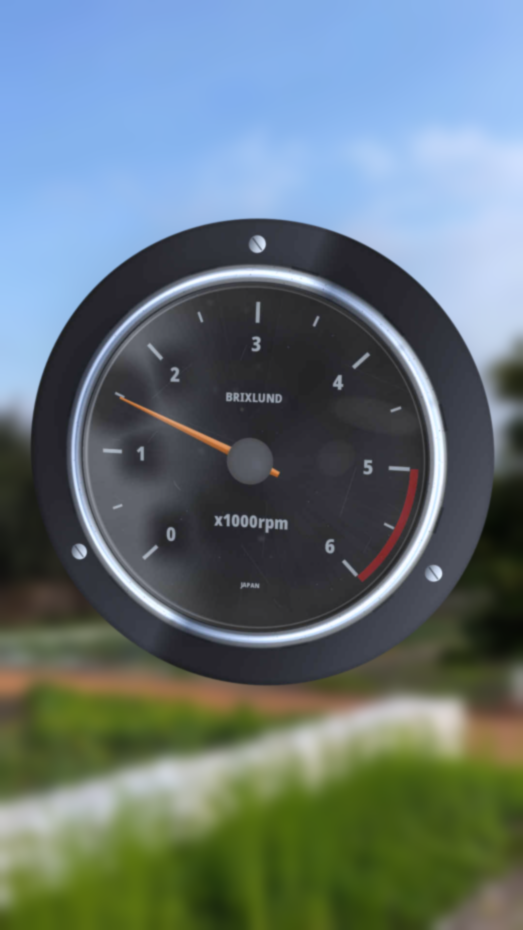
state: 1500 rpm
